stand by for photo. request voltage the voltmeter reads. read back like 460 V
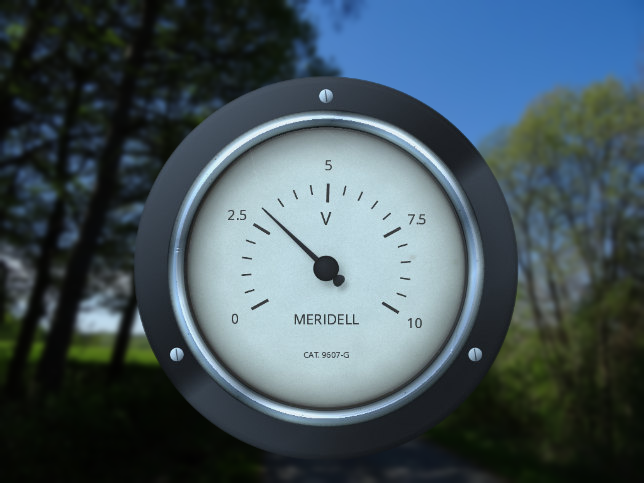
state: 3 V
